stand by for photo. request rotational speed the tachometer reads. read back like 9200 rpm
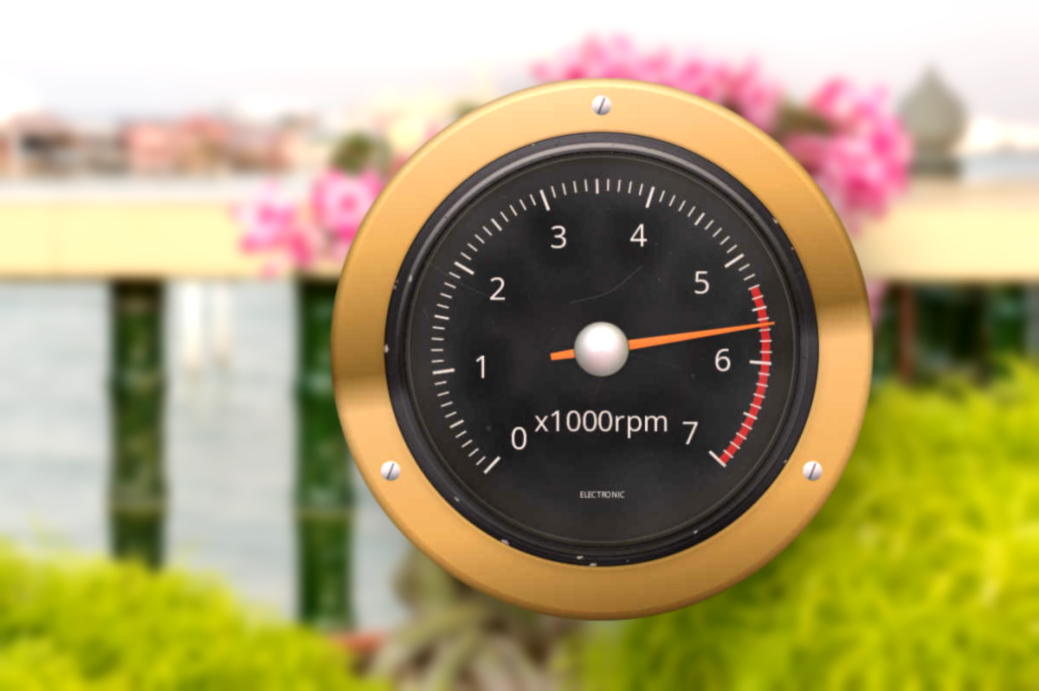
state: 5650 rpm
